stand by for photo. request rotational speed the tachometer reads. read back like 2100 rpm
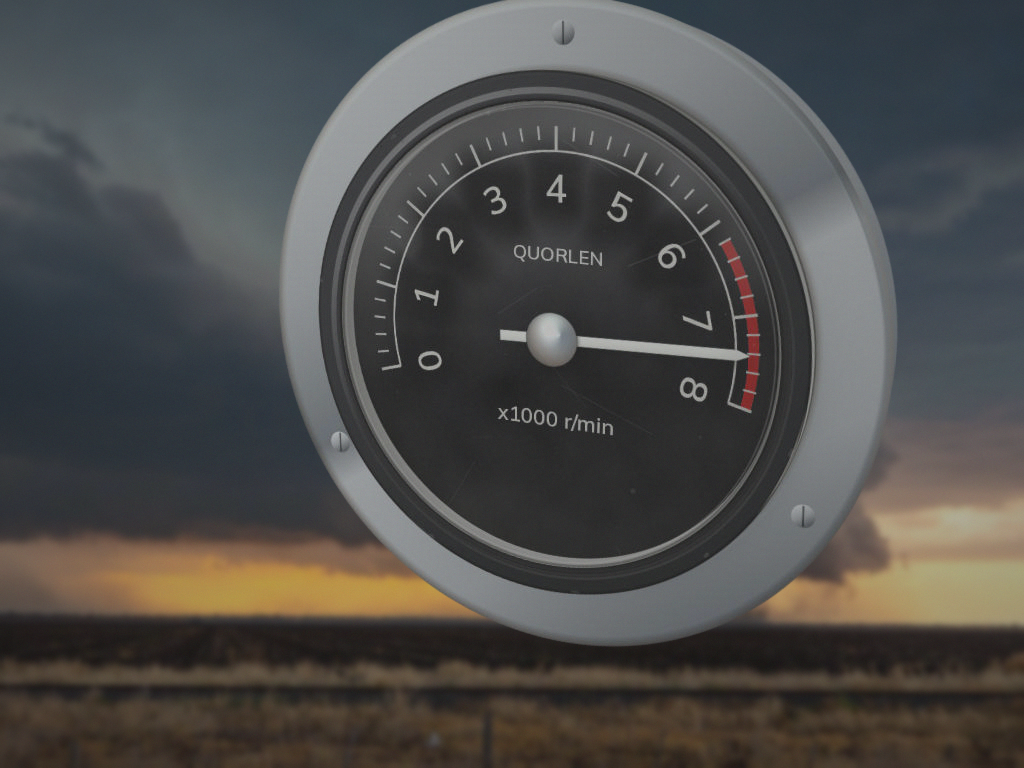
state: 7400 rpm
